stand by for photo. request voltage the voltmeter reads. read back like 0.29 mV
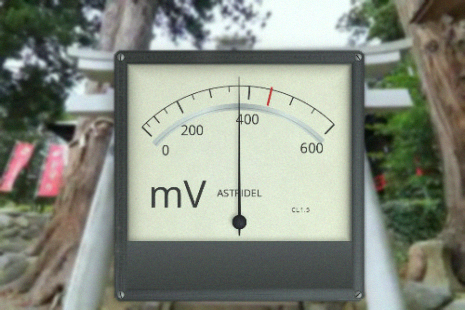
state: 375 mV
